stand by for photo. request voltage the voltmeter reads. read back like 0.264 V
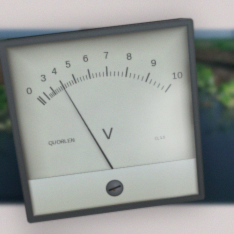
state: 4 V
